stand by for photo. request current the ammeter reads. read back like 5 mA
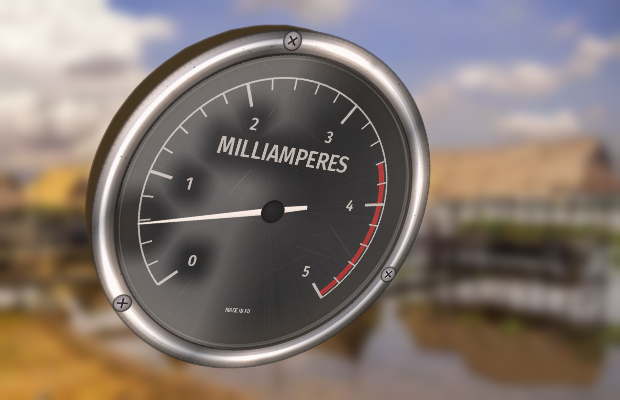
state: 0.6 mA
